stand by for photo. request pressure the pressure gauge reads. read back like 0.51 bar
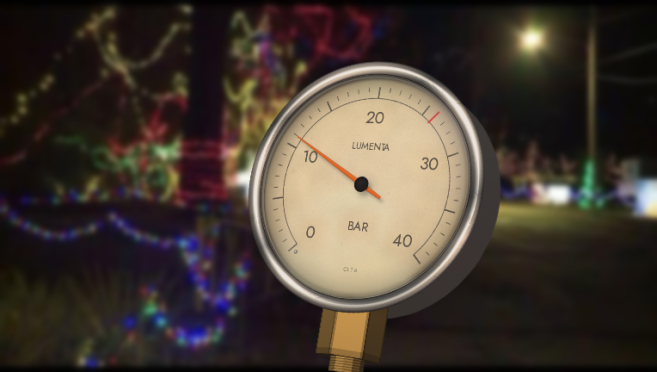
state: 11 bar
